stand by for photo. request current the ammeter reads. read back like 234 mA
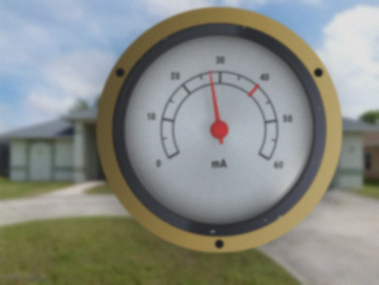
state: 27.5 mA
